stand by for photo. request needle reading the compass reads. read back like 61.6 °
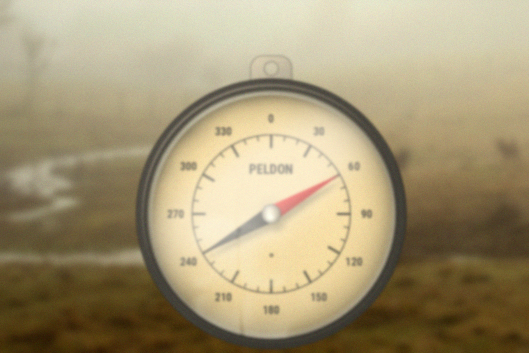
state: 60 °
